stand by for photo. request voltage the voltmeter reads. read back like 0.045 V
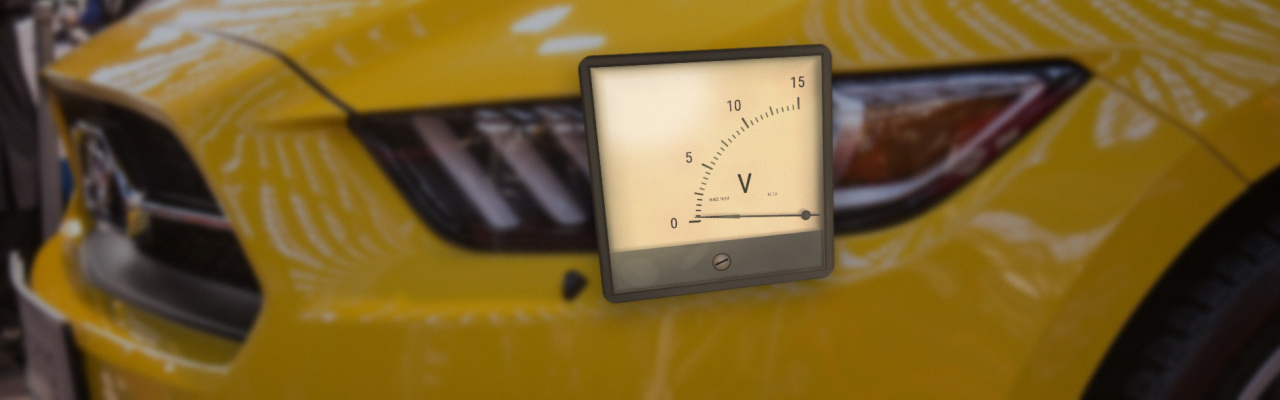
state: 0.5 V
